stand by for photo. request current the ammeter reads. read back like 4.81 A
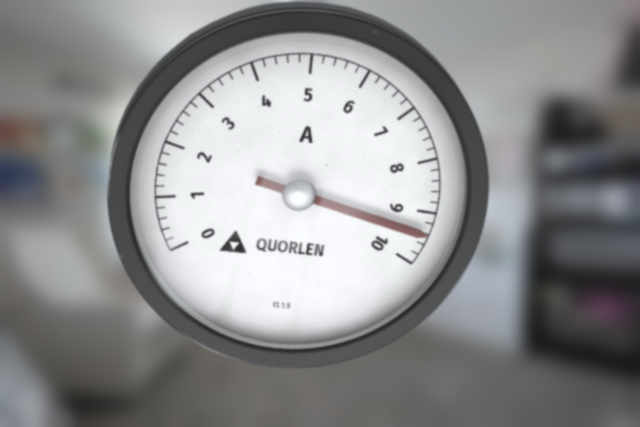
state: 9.4 A
